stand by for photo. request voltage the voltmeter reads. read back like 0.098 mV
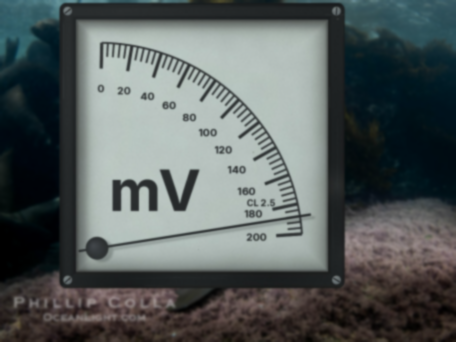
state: 188 mV
